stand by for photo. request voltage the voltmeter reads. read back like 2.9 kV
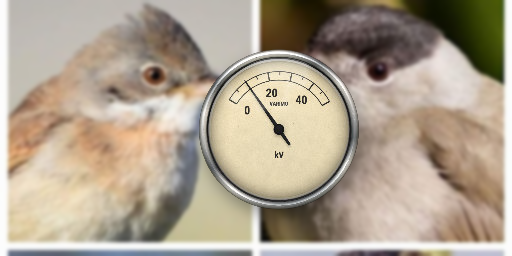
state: 10 kV
